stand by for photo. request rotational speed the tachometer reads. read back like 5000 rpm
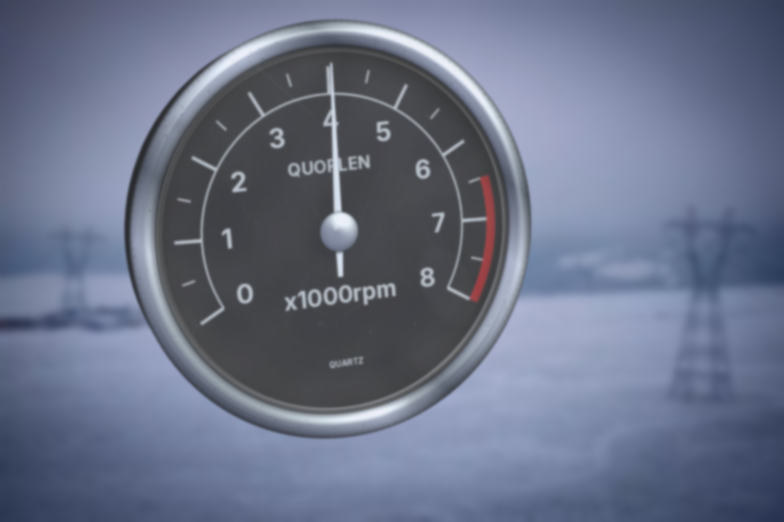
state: 4000 rpm
